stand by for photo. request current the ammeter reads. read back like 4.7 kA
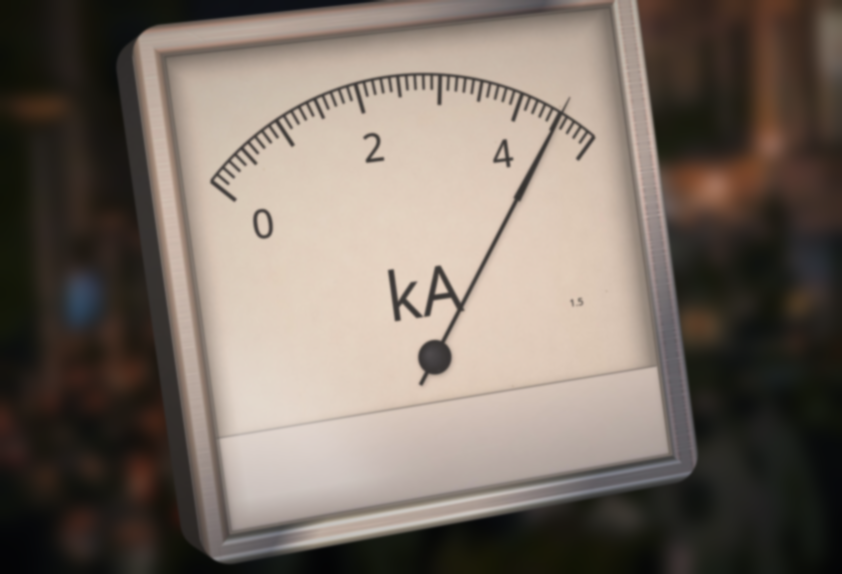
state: 4.5 kA
